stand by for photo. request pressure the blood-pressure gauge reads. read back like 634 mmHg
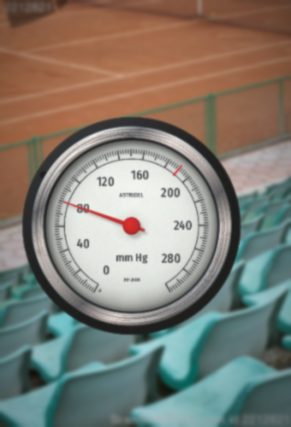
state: 80 mmHg
